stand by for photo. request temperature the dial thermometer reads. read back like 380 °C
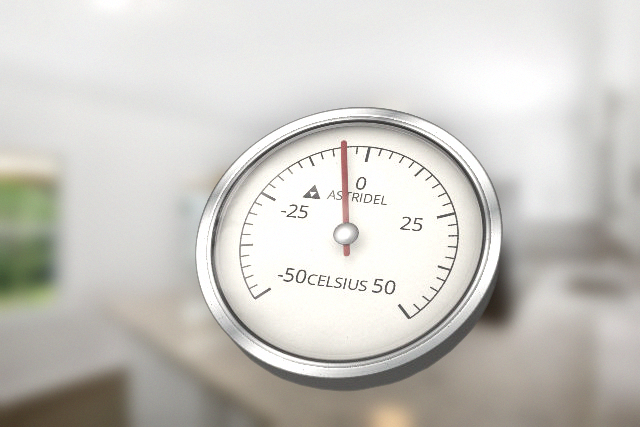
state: -5 °C
